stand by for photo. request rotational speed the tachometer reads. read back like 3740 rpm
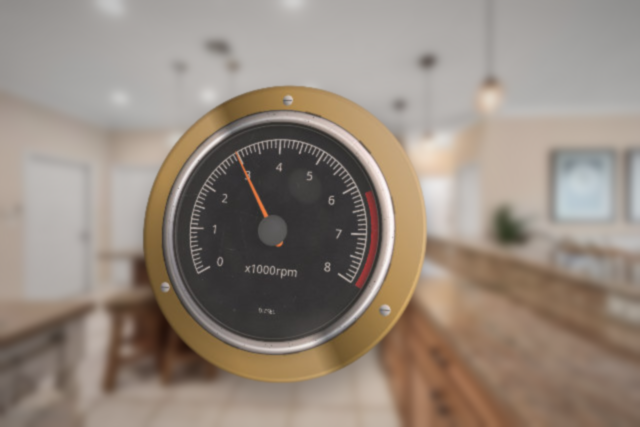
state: 3000 rpm
